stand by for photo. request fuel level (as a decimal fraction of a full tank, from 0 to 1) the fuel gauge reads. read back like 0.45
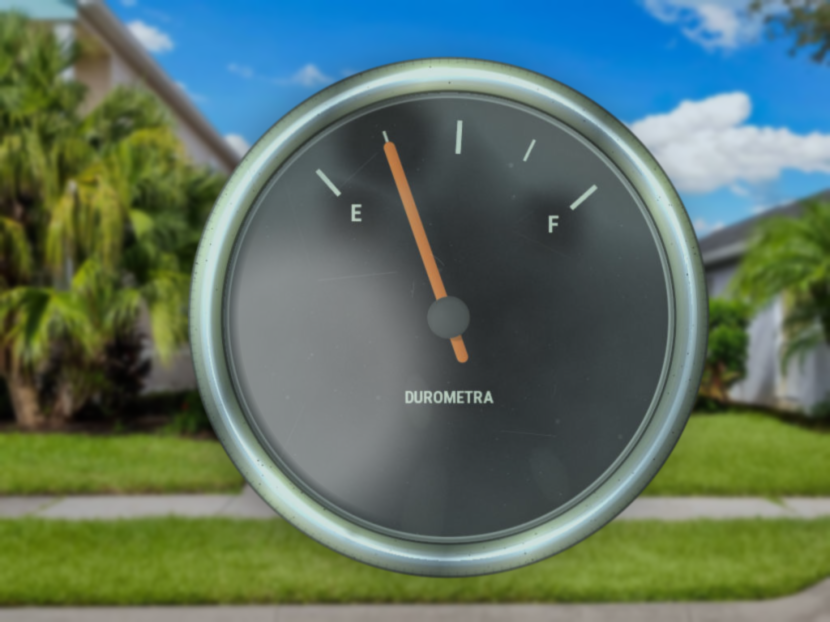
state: 0.25
